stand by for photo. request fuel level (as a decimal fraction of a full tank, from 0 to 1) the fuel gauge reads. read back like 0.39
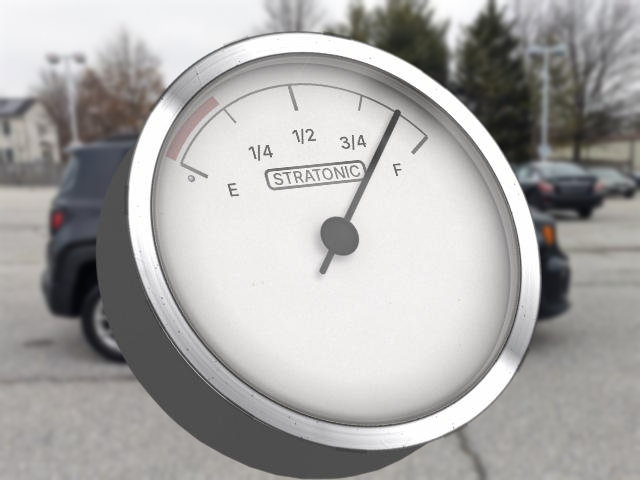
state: 0.875
